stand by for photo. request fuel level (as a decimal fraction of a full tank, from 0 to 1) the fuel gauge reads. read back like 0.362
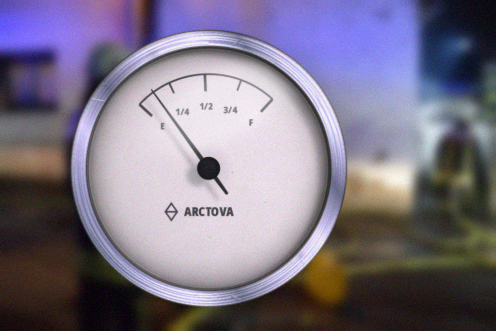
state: 0.125
